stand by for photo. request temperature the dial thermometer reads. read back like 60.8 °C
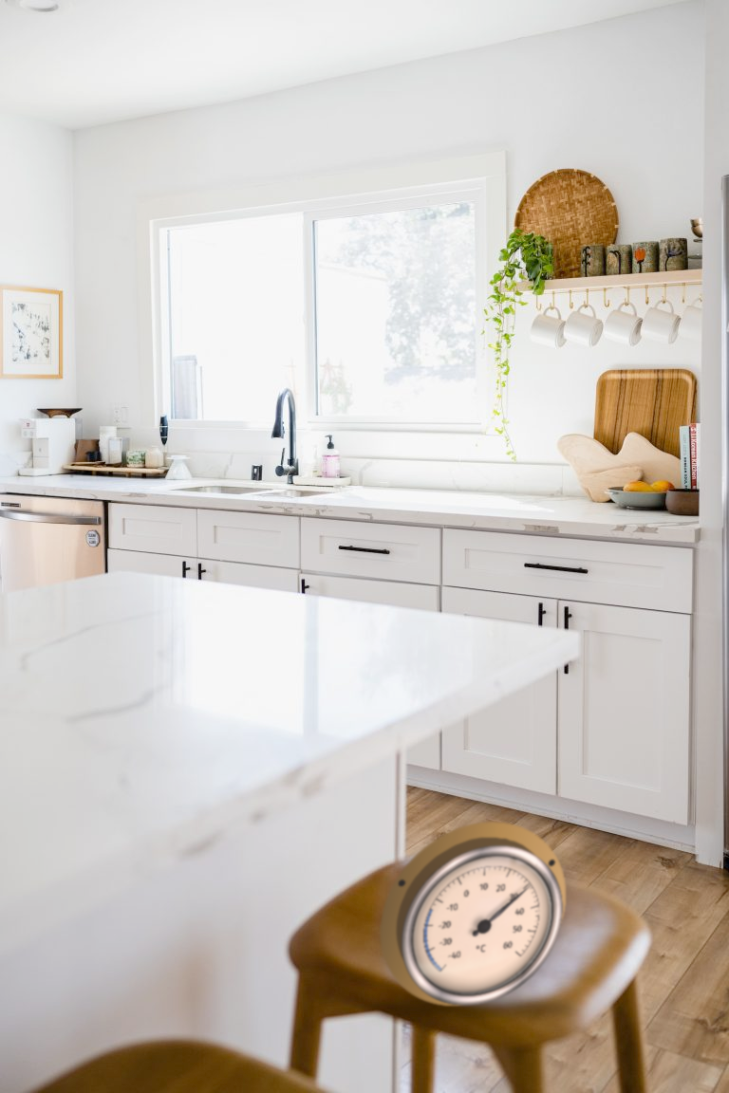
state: 30 °C
